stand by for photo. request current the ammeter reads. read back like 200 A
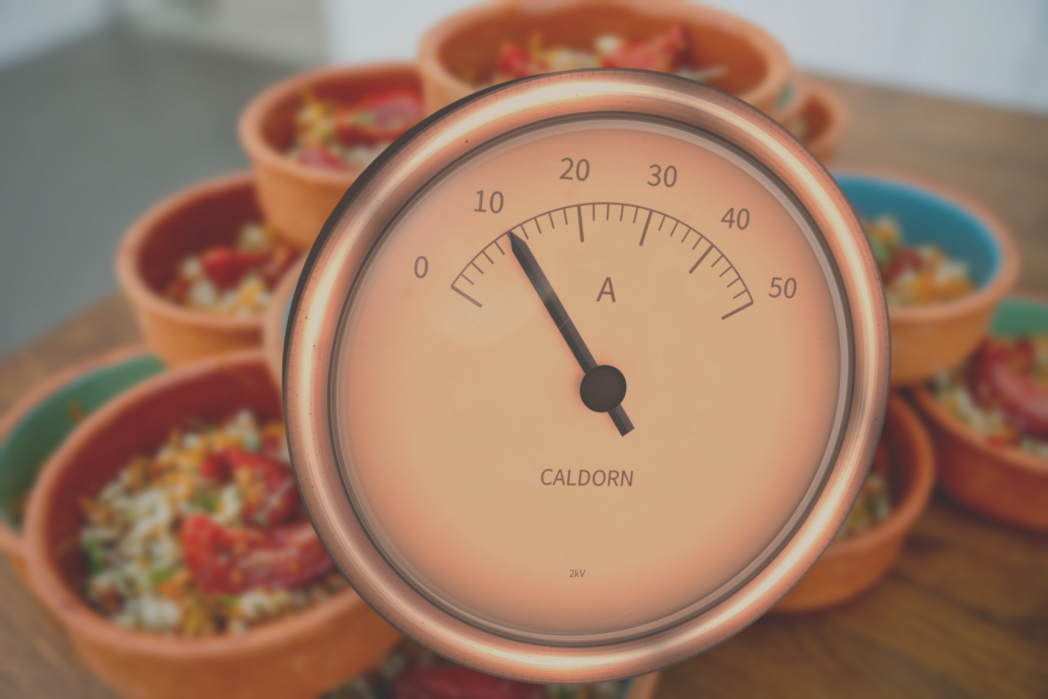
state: 10 A
